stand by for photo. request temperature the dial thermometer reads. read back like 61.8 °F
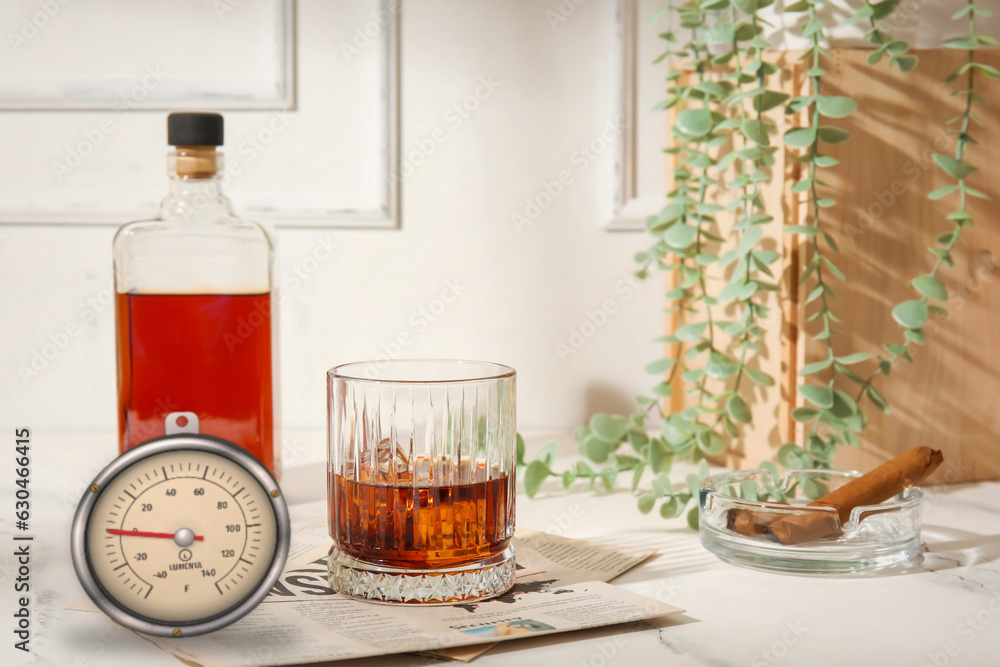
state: 0 °F
